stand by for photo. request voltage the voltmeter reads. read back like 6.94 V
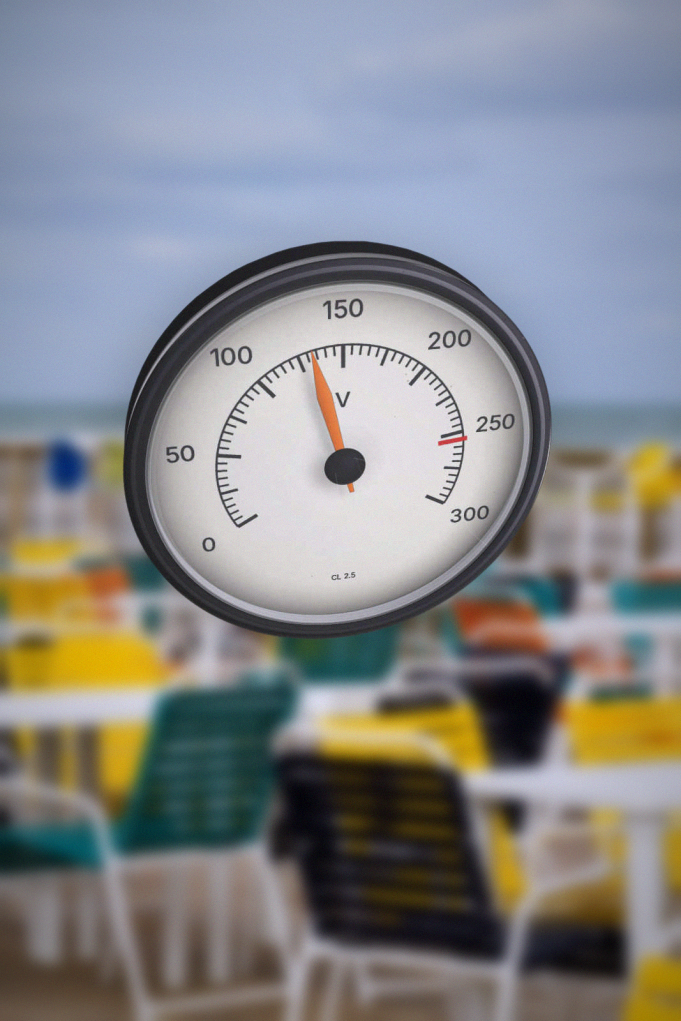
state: 132.5 V
